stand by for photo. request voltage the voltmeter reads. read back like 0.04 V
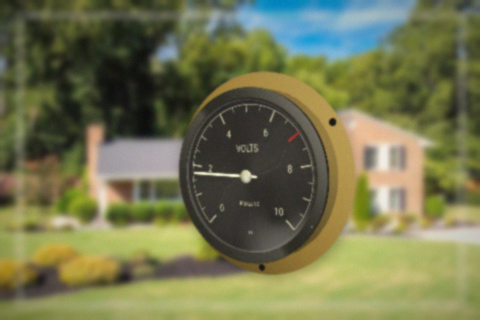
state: 1.75 V
